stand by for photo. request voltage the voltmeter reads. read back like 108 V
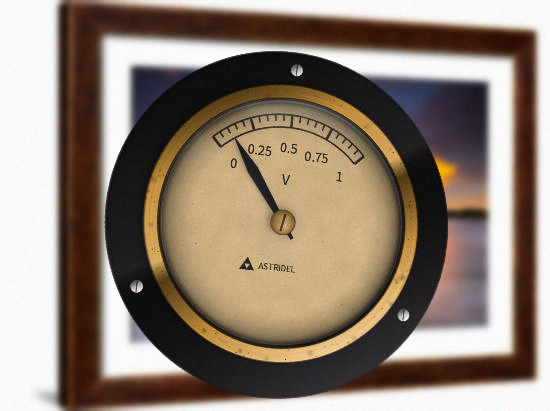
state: 0.1 V
